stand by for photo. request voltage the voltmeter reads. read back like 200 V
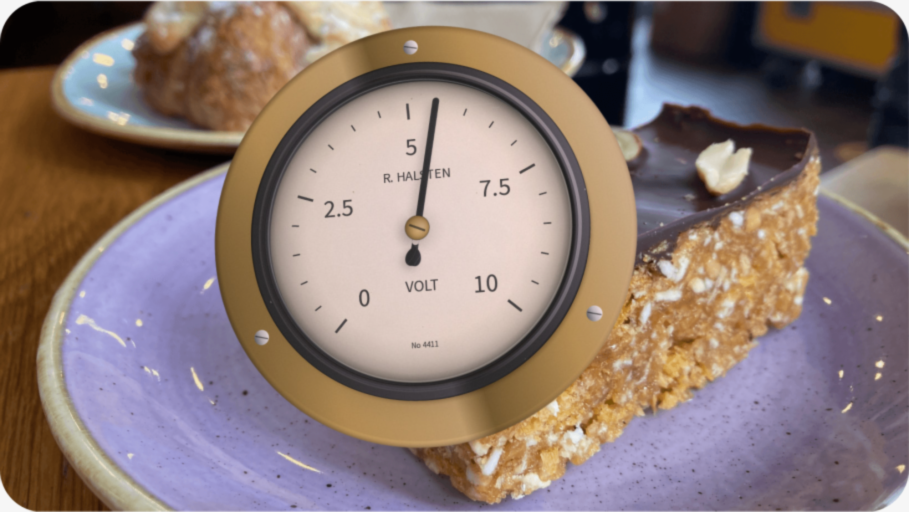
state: 5.5 V
